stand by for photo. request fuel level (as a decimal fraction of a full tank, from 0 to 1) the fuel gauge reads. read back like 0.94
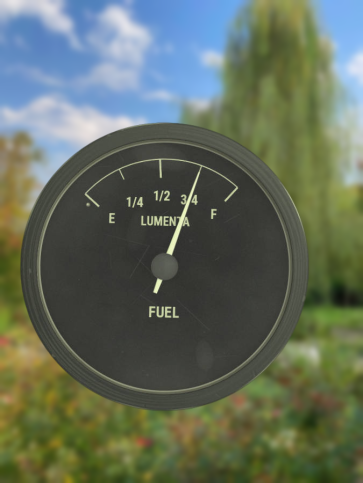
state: 0.75
